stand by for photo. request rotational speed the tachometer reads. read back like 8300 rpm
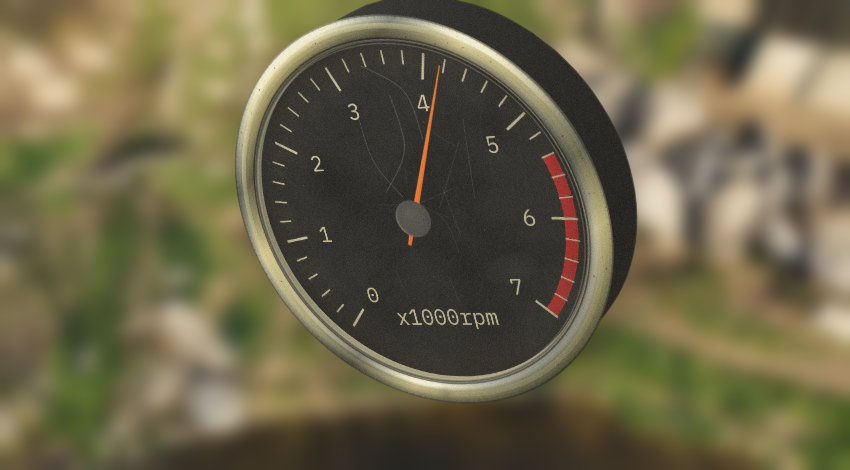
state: 4200 rpm
